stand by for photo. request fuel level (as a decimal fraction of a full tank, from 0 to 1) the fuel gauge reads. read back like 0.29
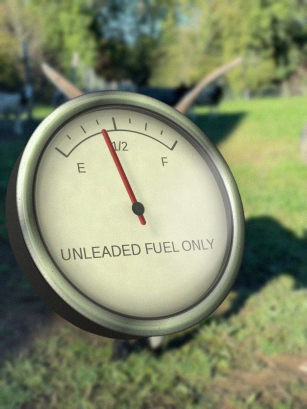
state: 0.375
